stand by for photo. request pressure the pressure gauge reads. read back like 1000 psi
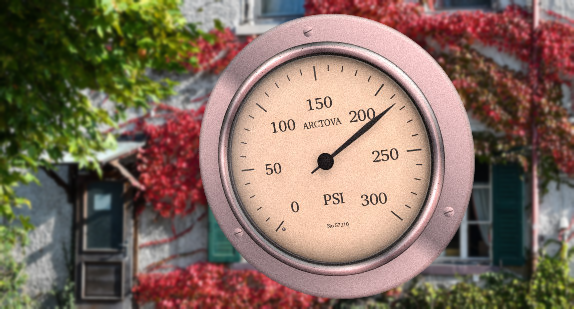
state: 215 psi
